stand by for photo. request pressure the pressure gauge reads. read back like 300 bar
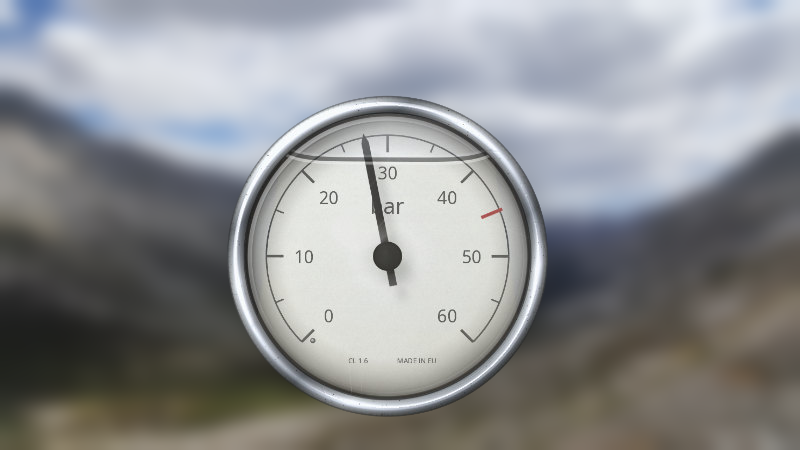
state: 27.5 bar
